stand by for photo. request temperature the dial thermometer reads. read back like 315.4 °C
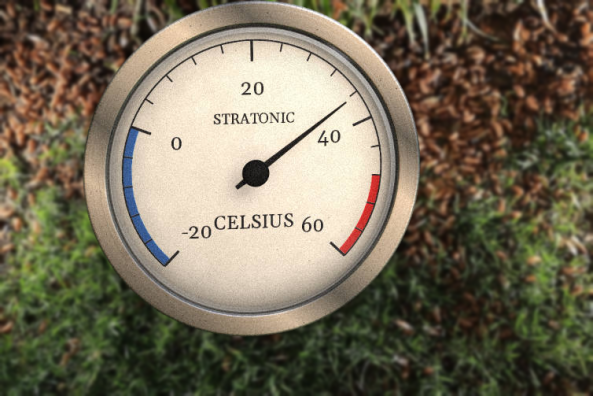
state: 36 °C
